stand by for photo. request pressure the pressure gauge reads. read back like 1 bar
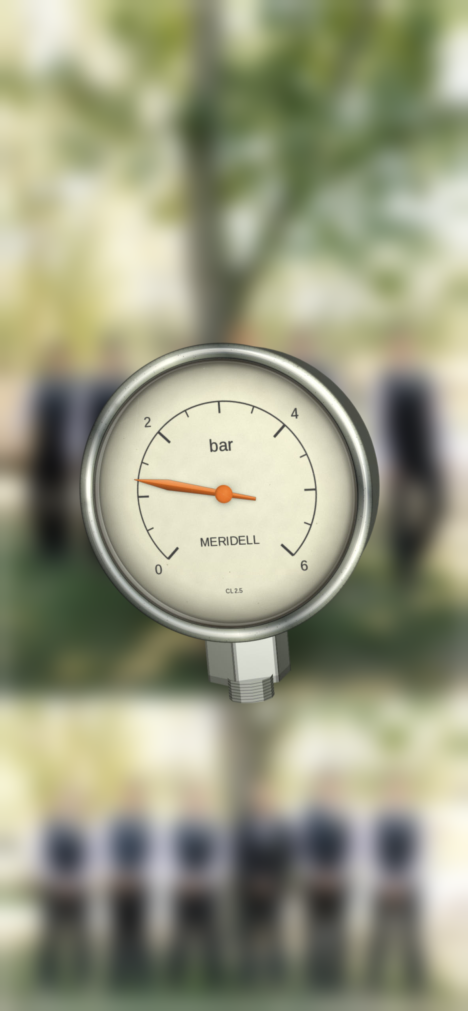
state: 1.25 bar
